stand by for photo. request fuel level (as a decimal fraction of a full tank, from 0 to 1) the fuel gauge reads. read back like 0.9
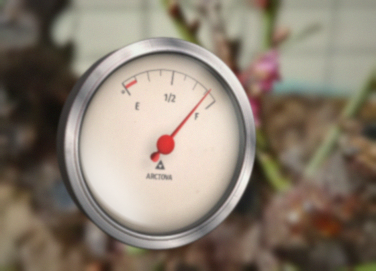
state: 0.875
